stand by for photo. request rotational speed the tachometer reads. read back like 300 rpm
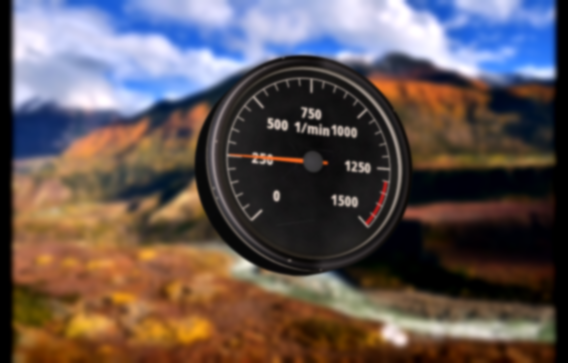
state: 250 rpm
